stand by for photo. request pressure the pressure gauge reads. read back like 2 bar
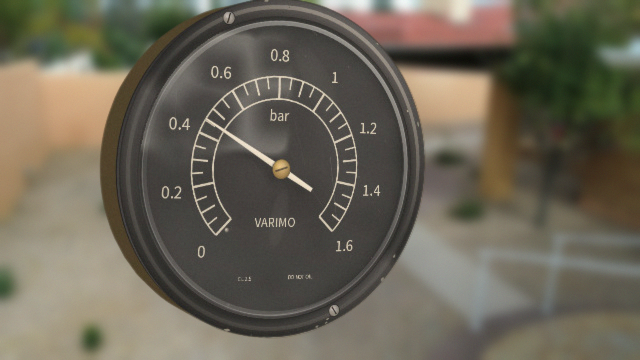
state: 0.45 bar
